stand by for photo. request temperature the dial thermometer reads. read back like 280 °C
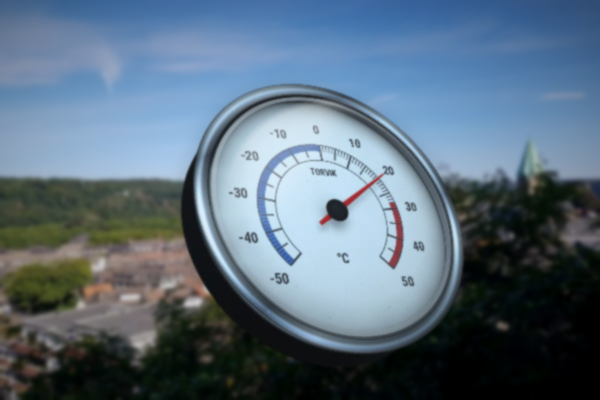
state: 20 °C
